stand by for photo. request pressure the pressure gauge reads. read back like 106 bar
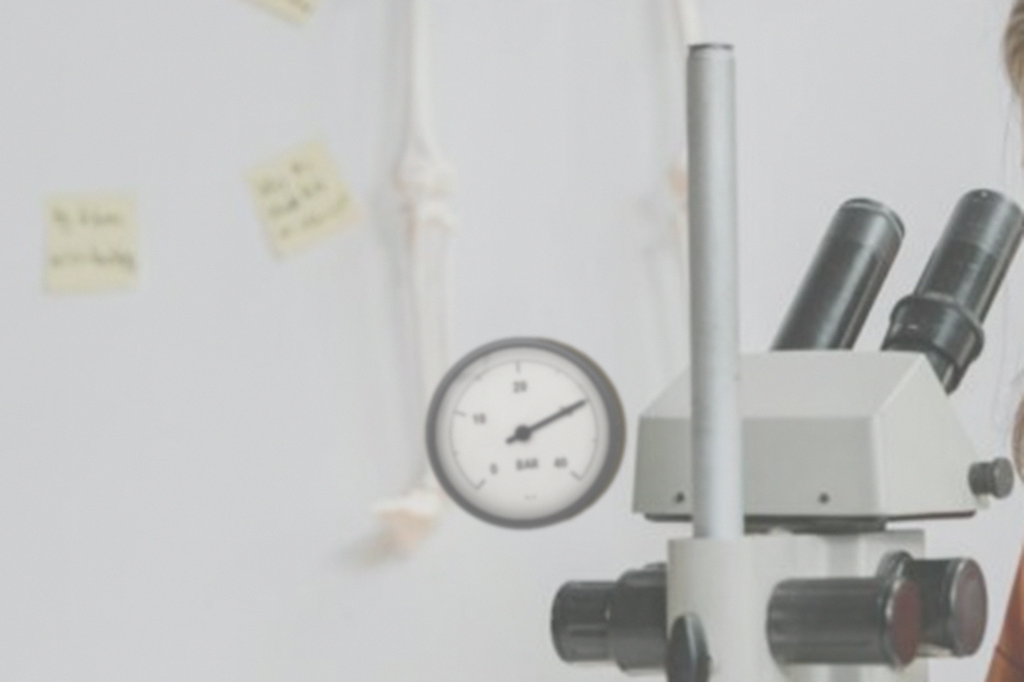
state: 30 bar
